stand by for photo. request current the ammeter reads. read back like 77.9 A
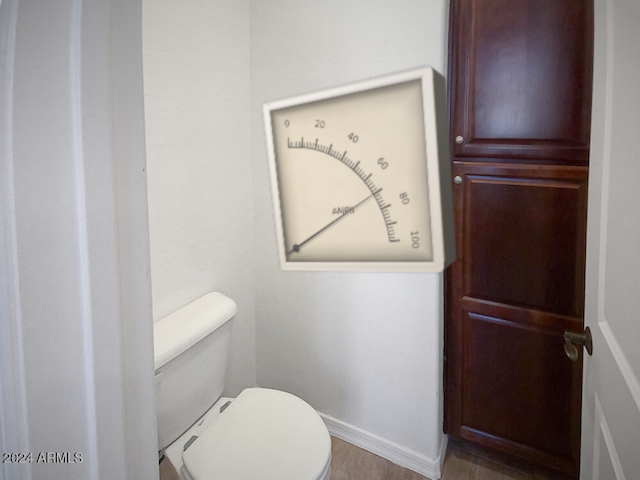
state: 70 A
